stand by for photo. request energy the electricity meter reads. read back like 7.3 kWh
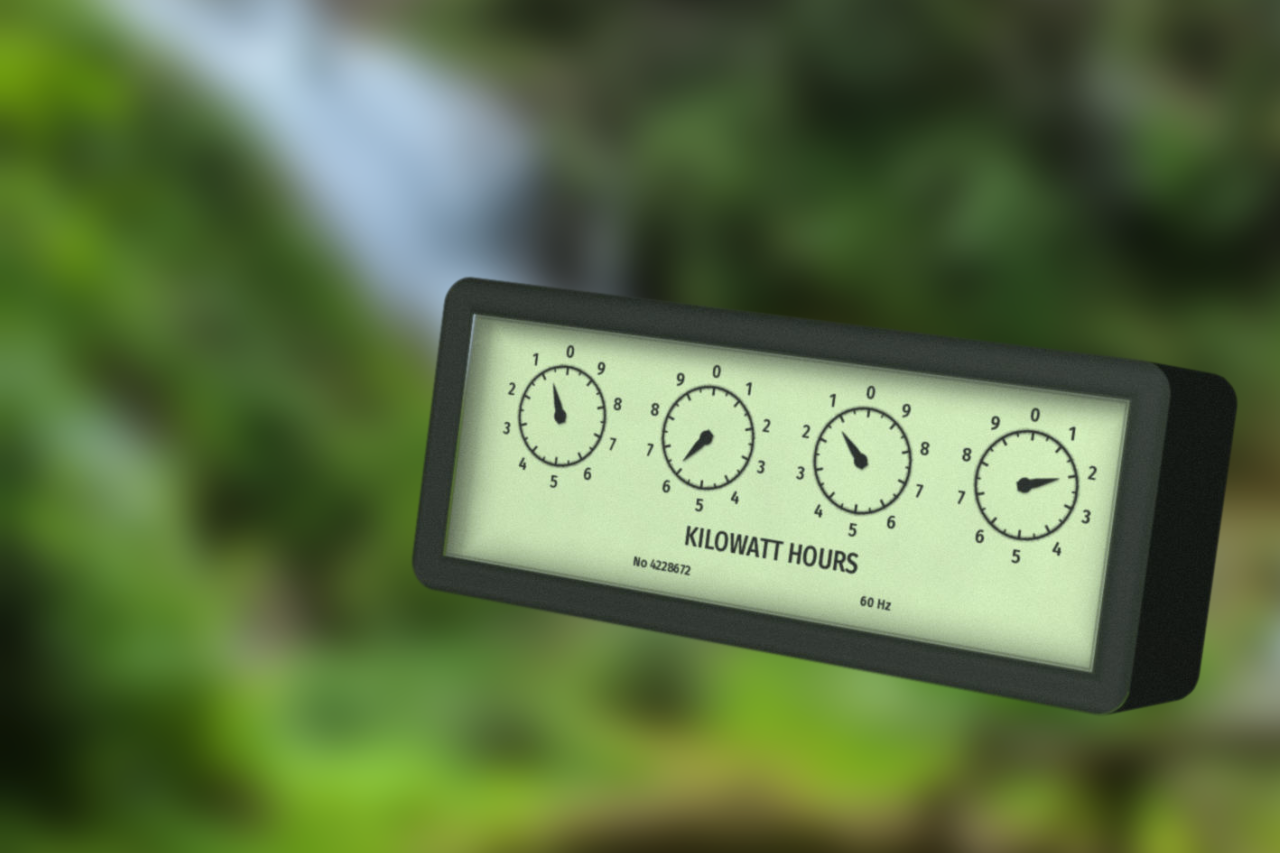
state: 612 kWh
